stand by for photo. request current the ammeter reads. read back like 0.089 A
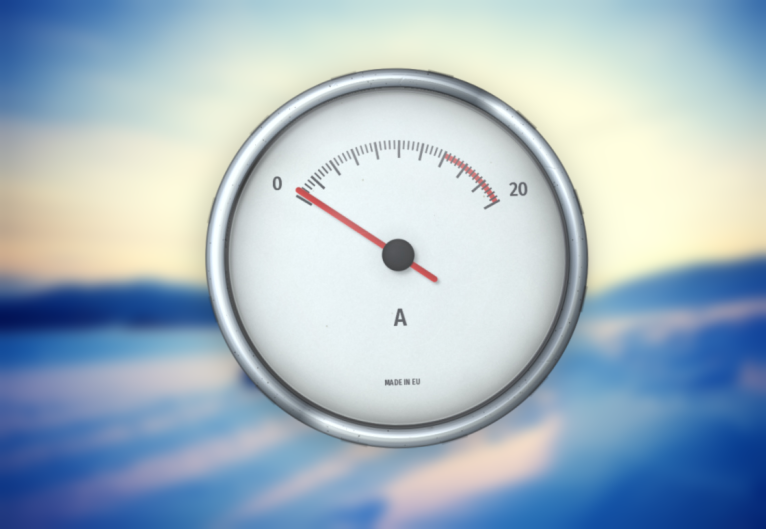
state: 0.4 A
